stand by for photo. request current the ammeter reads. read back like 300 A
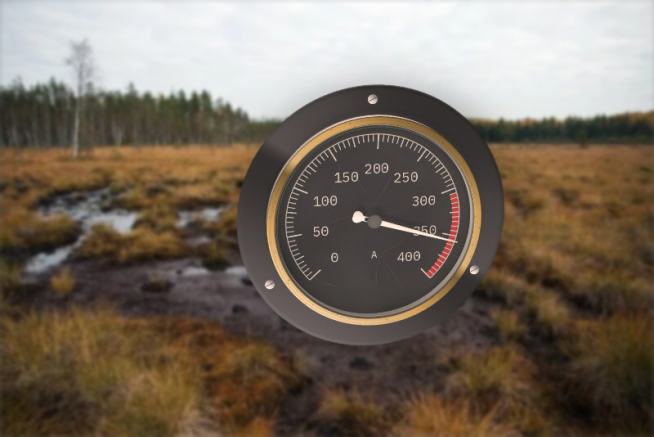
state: 355 A
